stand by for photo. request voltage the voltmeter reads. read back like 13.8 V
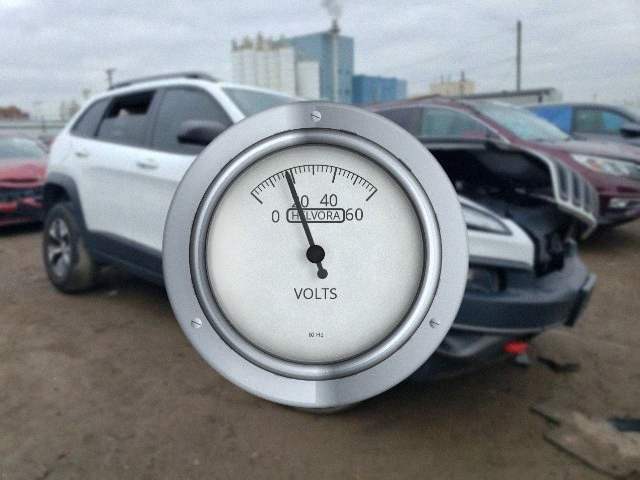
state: 18 V
